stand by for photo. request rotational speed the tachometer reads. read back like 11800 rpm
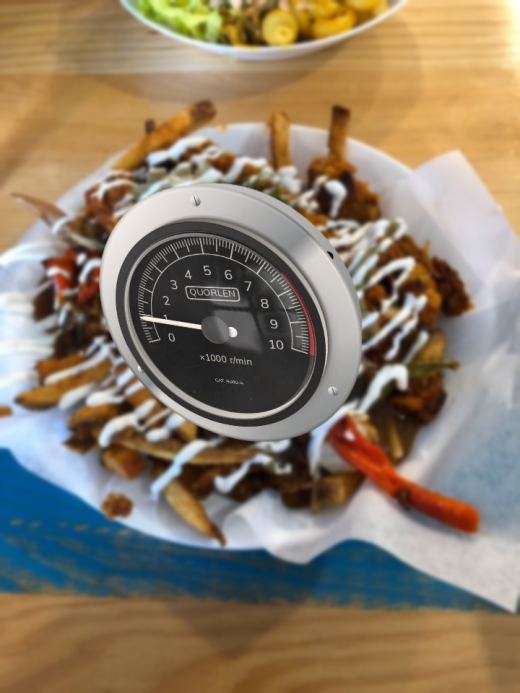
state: 1000 rpm
